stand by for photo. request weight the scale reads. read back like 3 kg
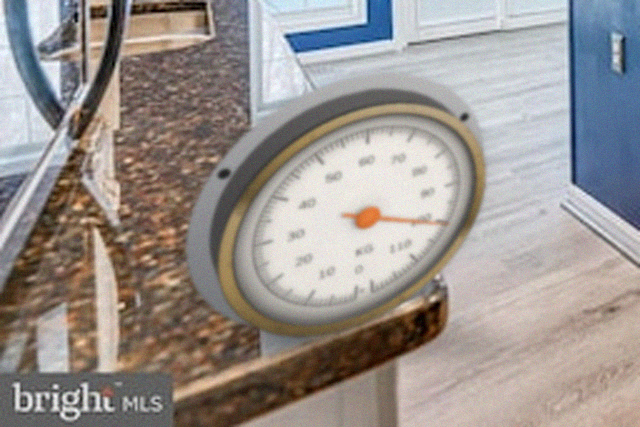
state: 100 kg
